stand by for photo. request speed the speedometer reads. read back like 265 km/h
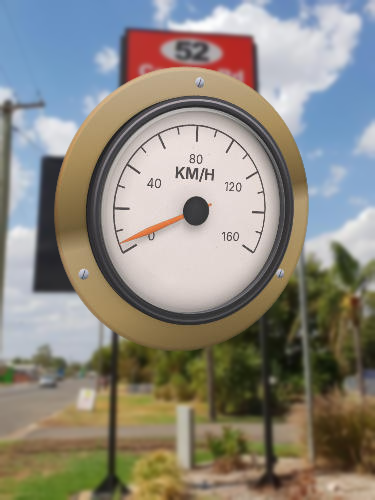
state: 5 km/h
